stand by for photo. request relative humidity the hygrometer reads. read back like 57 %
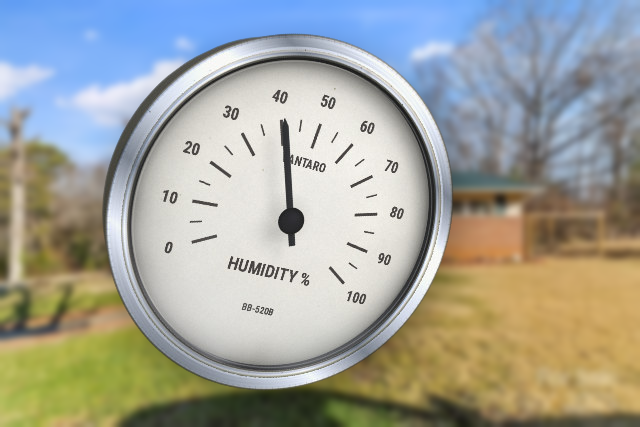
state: 40 %
